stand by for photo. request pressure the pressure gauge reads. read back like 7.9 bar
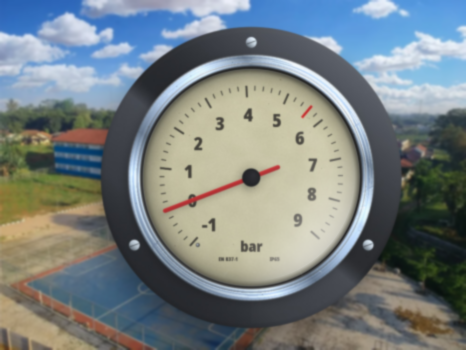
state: 0 bar
